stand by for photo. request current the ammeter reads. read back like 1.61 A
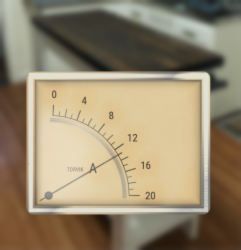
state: 13 A
